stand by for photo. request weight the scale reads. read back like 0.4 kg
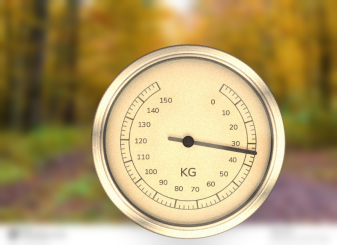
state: 34 kg
